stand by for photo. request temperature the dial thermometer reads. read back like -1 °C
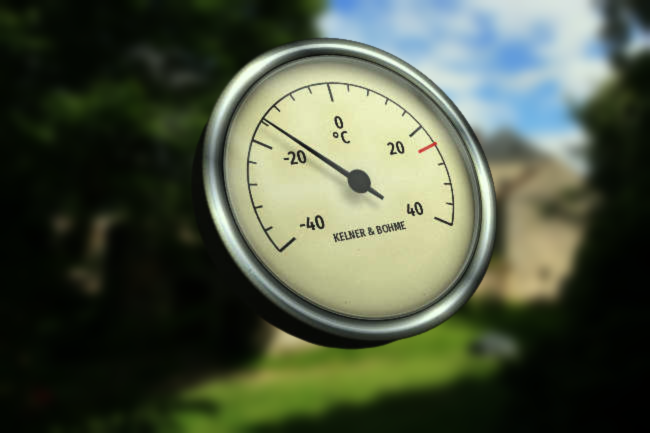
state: -16 °C
